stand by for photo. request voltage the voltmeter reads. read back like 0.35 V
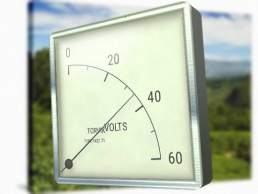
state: 35 V
